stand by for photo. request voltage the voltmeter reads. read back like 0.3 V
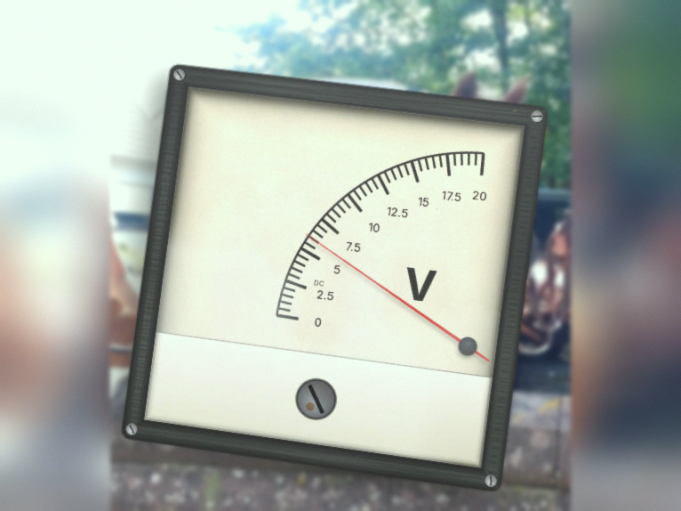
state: 6 V
